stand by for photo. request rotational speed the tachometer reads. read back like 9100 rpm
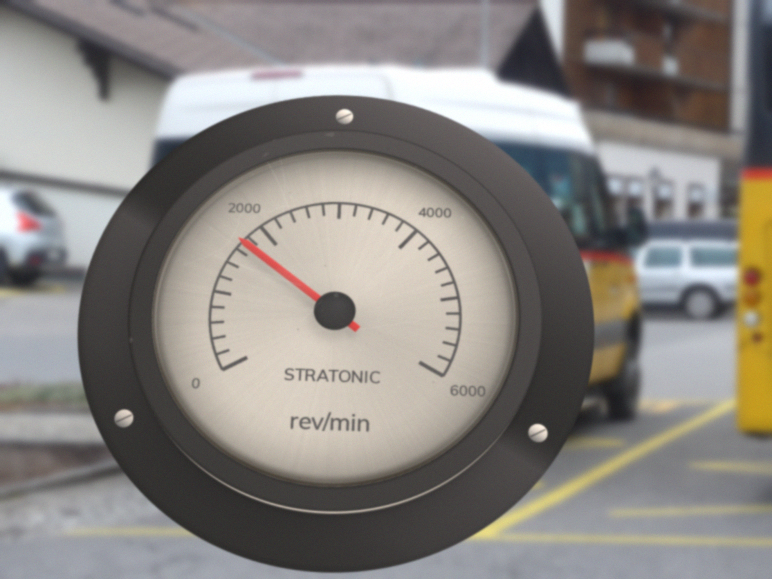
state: 1700 rpm
